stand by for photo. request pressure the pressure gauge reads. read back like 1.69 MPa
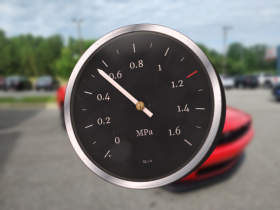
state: 0.55 MPa
